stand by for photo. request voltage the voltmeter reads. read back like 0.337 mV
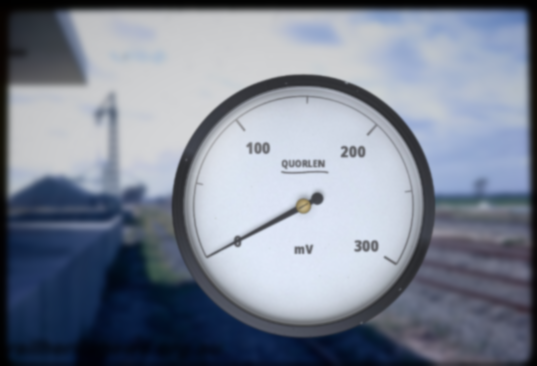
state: 0 mV
